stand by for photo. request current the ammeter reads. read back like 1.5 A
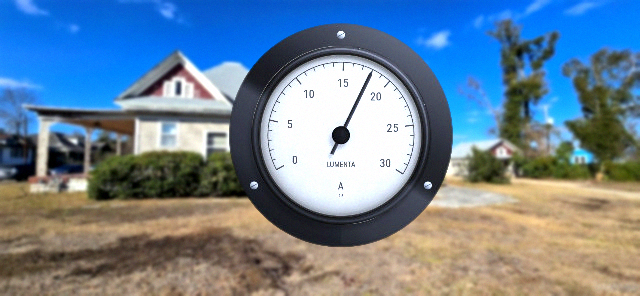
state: 18 A
